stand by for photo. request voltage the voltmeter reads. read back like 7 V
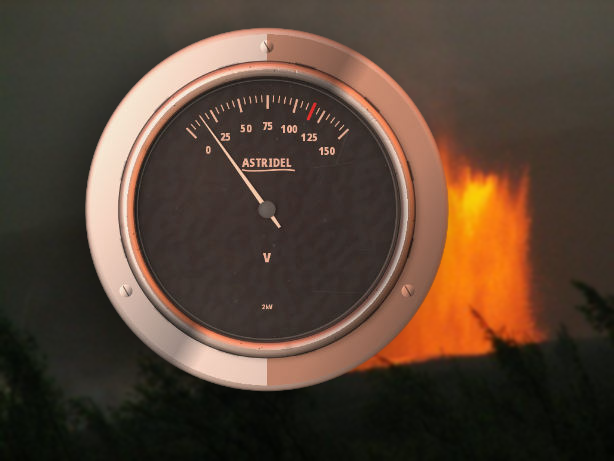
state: 15 V
